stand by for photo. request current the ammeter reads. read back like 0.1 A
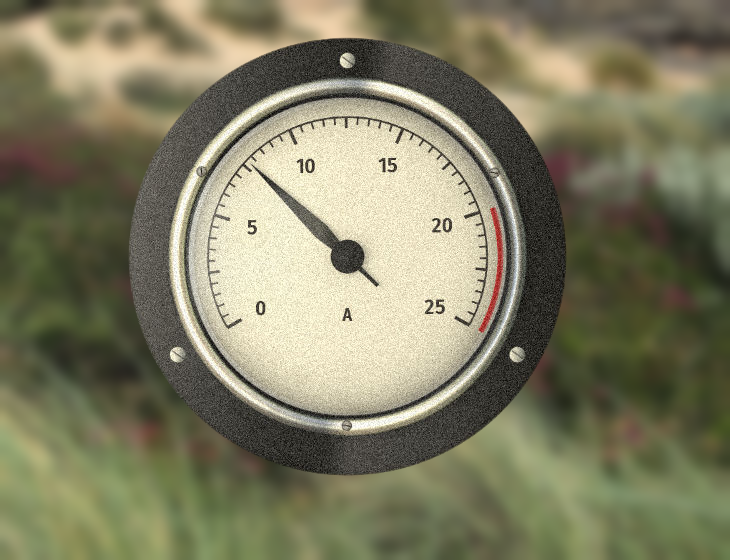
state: 7.75 A
